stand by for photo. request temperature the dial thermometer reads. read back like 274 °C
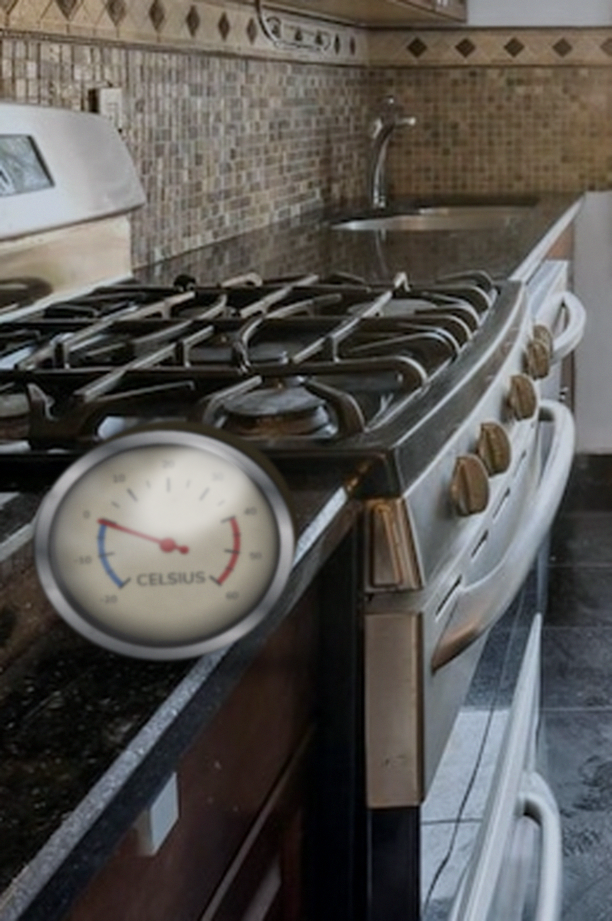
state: 0 °C
